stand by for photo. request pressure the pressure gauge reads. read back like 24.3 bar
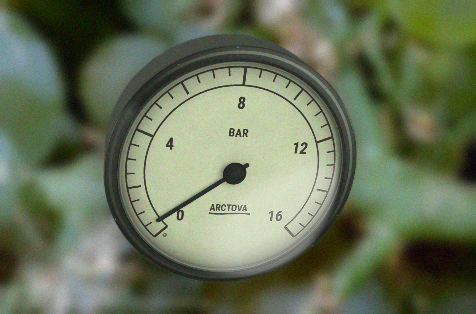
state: 0.5 bar
